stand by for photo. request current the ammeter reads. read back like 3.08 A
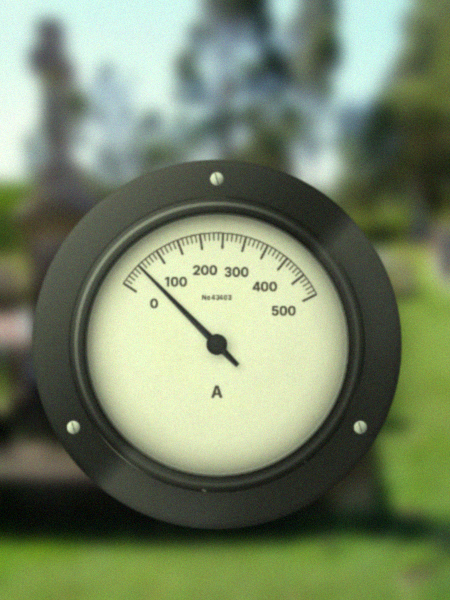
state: 50 A
